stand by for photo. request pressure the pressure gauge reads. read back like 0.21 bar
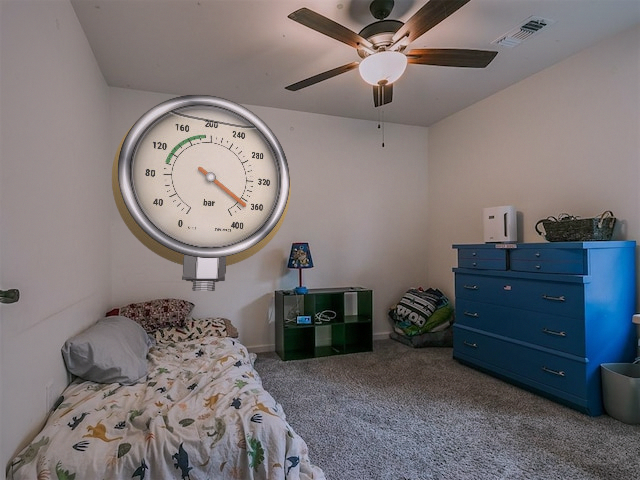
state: 370 bar
